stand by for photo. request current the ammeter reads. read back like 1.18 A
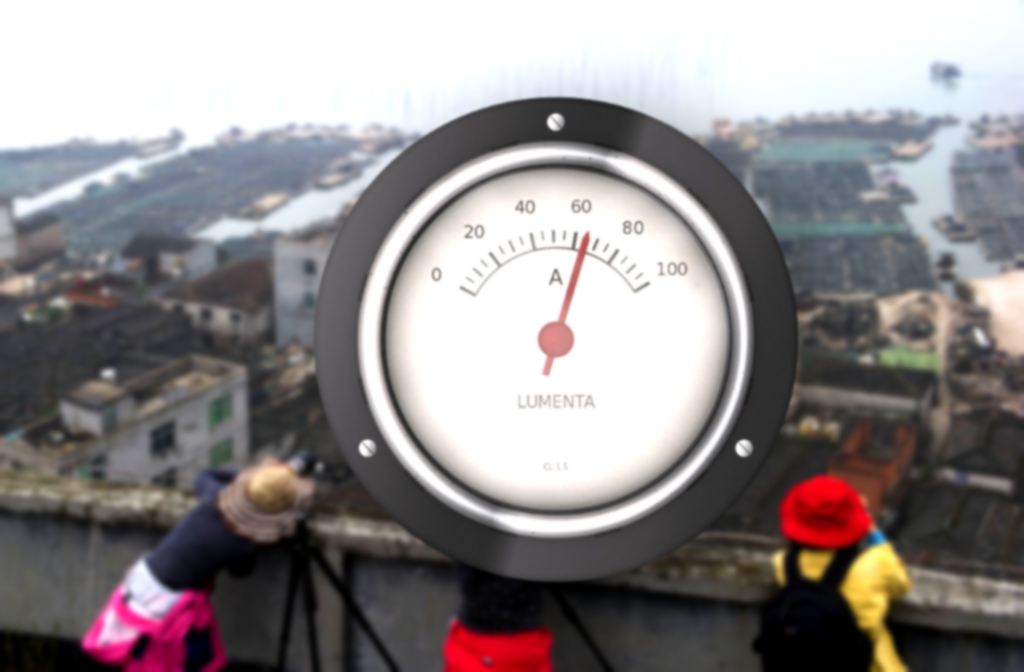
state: 65 A
